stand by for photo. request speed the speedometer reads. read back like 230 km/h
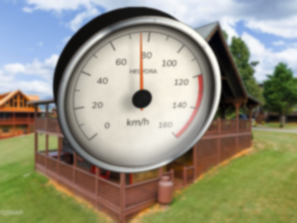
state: 75 km/h
